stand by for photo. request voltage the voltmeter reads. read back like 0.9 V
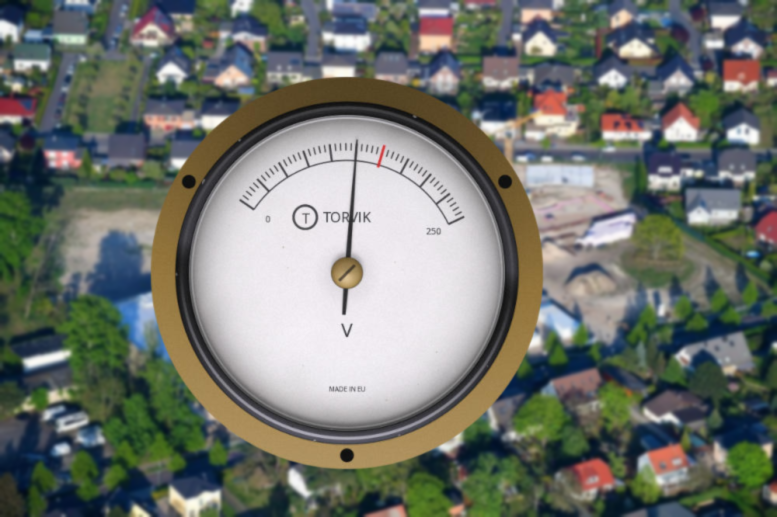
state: 125 V
